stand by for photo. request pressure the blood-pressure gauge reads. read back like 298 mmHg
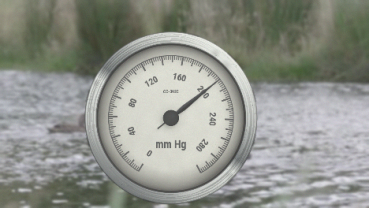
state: 200 mmHg
